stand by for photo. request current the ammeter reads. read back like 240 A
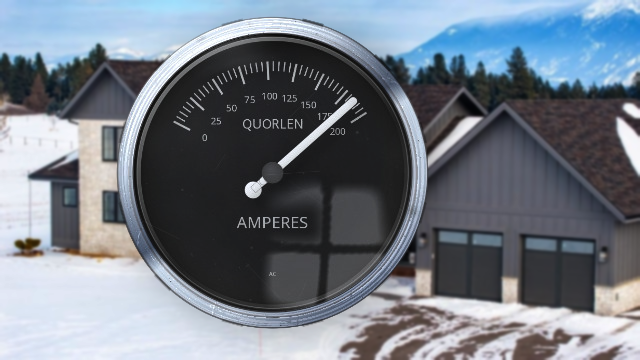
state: 185 A
